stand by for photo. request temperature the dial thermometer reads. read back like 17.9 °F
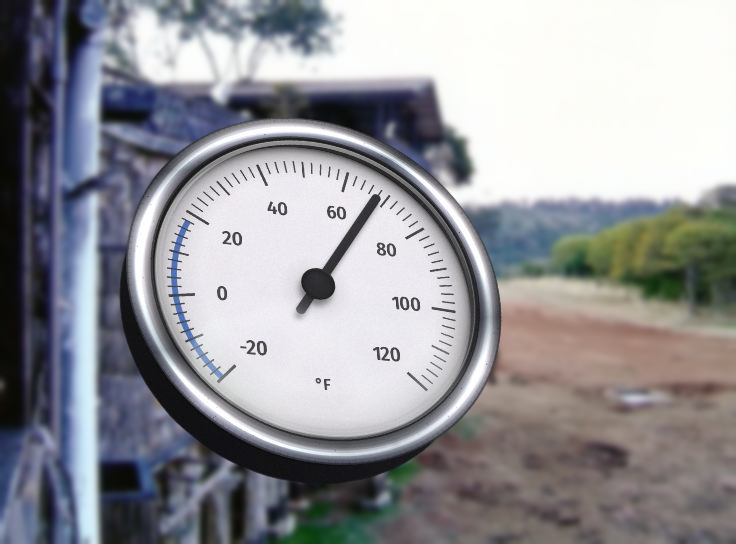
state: 68 °F
